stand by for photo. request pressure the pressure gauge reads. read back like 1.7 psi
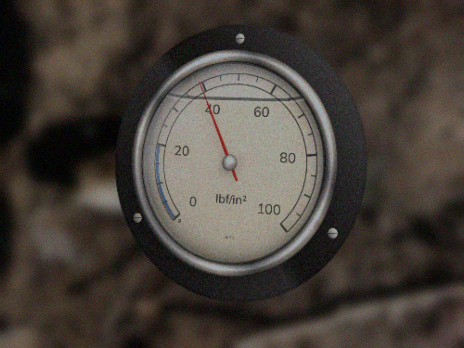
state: 40 psi
